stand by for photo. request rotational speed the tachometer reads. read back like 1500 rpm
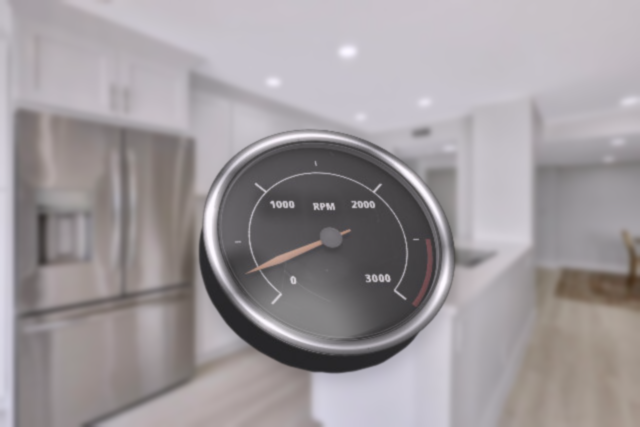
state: 250 rpm
